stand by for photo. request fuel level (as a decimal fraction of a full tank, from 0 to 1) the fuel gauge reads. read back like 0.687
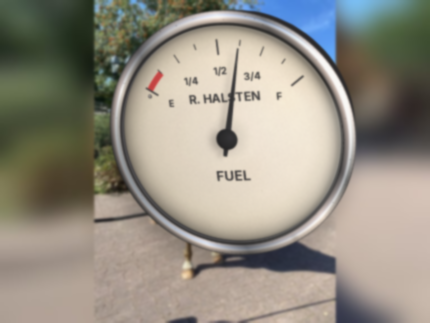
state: 0.625
